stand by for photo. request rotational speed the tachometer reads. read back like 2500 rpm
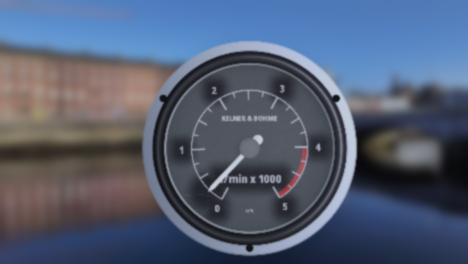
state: 250 rpm
